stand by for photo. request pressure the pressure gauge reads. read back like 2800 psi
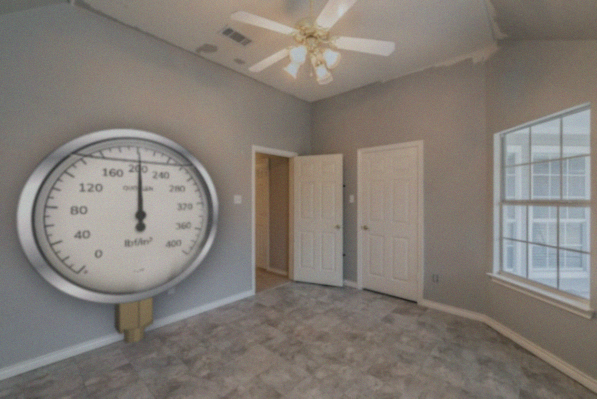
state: 200 psi
